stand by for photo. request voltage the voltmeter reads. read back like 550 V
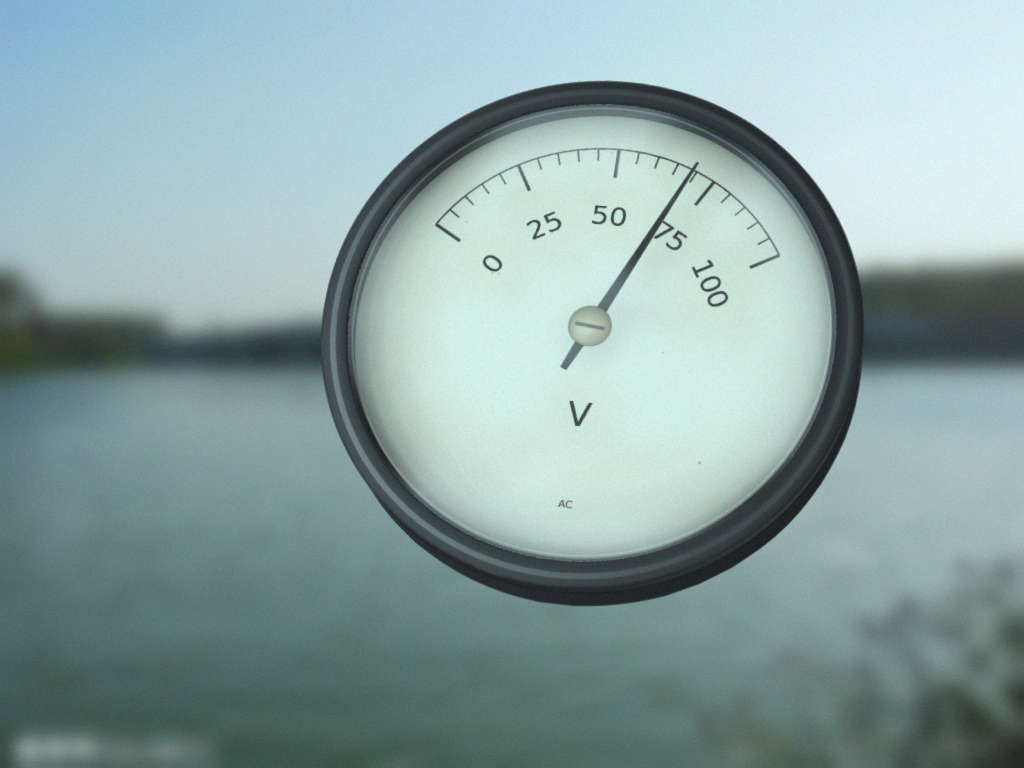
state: 70 V
